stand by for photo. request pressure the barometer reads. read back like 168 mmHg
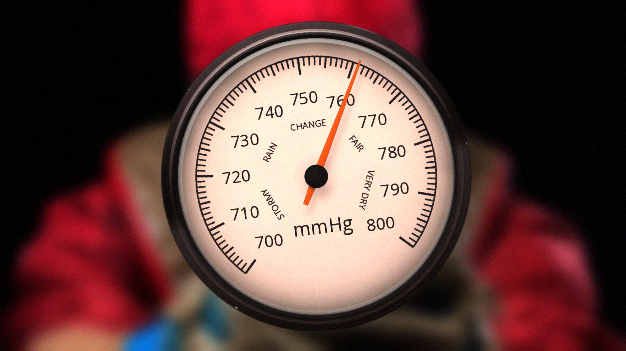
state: 761 mmHg
